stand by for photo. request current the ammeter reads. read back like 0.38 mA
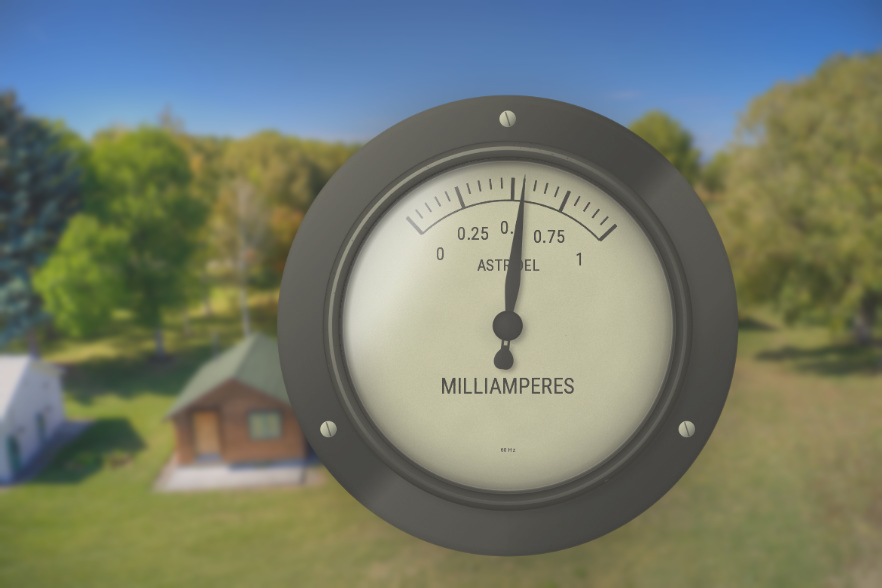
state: 0.55 mA
